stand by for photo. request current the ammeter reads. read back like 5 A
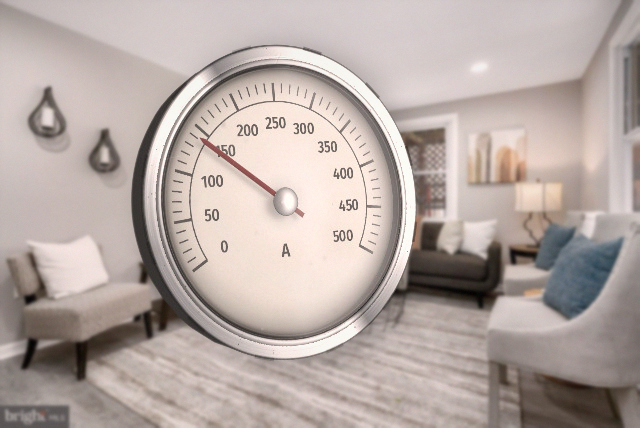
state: 140 A
